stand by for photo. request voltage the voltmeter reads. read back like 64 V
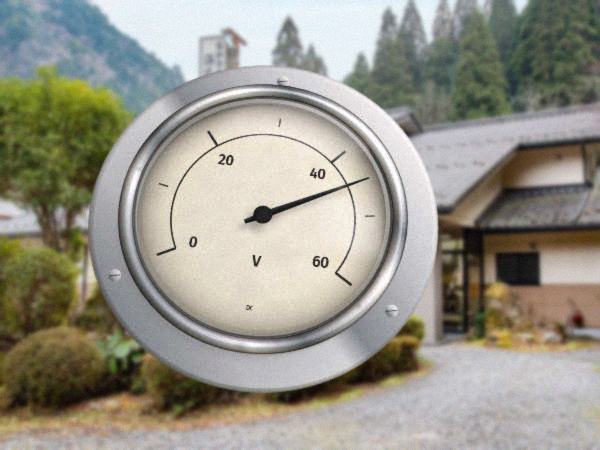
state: 45 V
